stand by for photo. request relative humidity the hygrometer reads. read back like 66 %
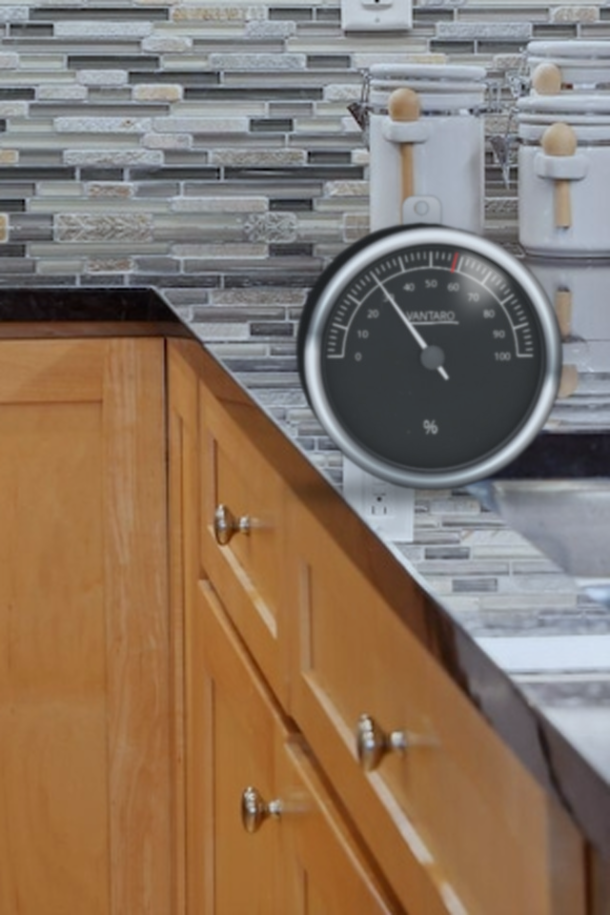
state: 30 %
